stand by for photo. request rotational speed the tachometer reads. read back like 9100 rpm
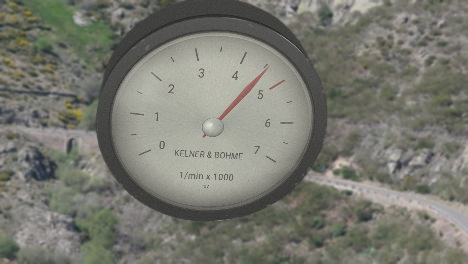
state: 4500 rpm
